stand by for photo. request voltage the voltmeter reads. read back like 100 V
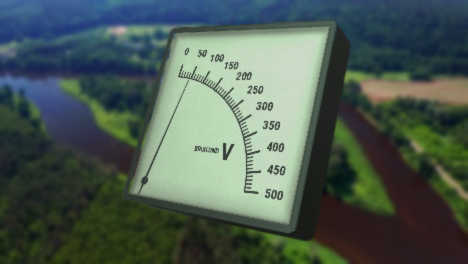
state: 50 V
